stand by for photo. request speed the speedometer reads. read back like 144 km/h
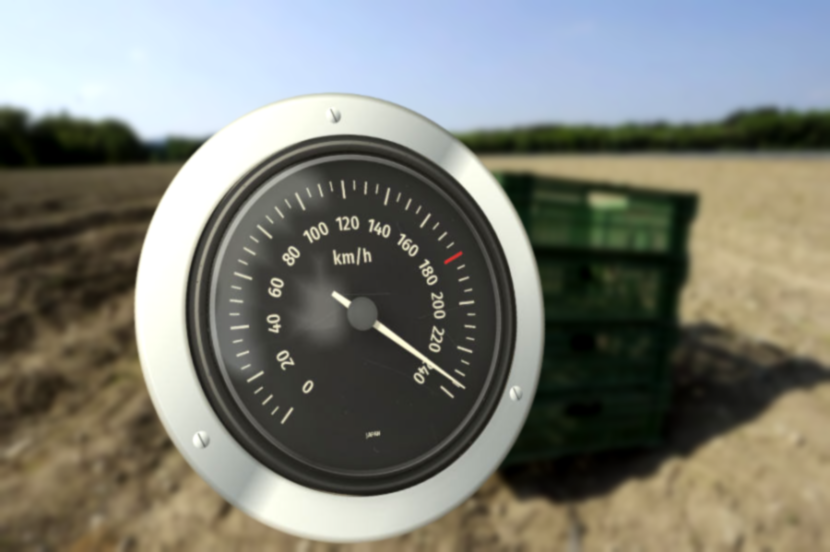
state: 235 km/h
